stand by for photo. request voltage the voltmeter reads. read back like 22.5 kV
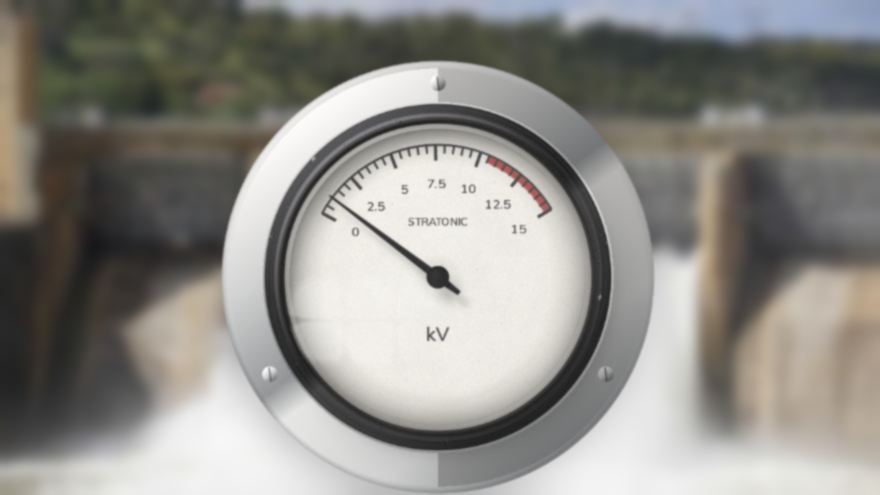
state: 1 kV
